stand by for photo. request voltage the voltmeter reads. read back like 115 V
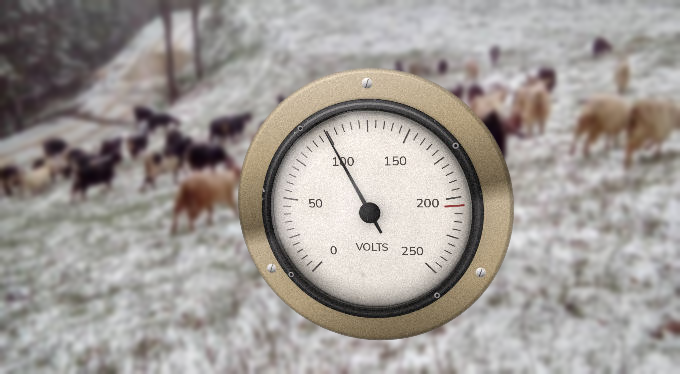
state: 100 V
